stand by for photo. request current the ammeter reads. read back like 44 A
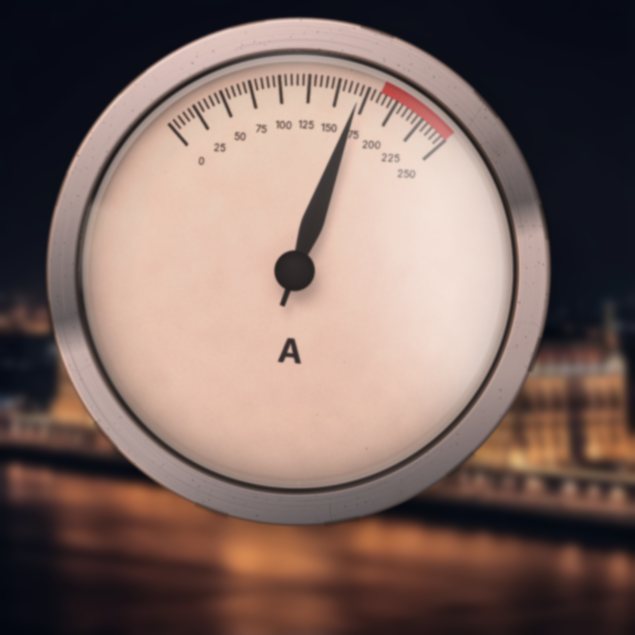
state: 170 A
